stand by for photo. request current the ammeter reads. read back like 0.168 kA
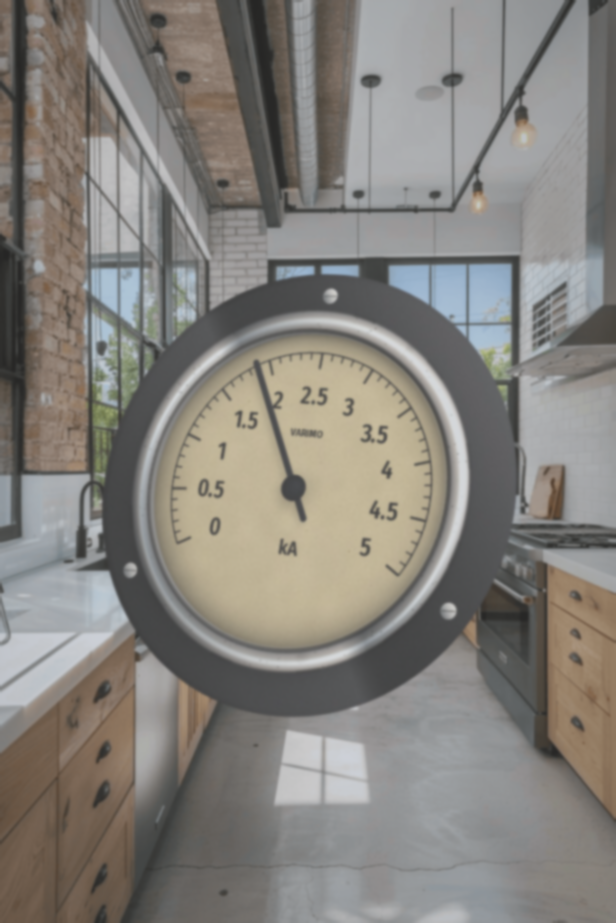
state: 1.9 kA
